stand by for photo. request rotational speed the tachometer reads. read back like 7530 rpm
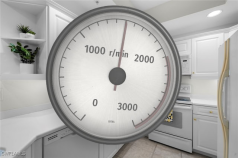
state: 1500 rpm
